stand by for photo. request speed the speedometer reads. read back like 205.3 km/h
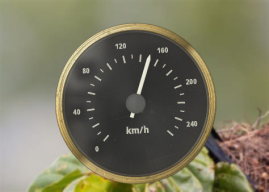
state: 150 km/h
